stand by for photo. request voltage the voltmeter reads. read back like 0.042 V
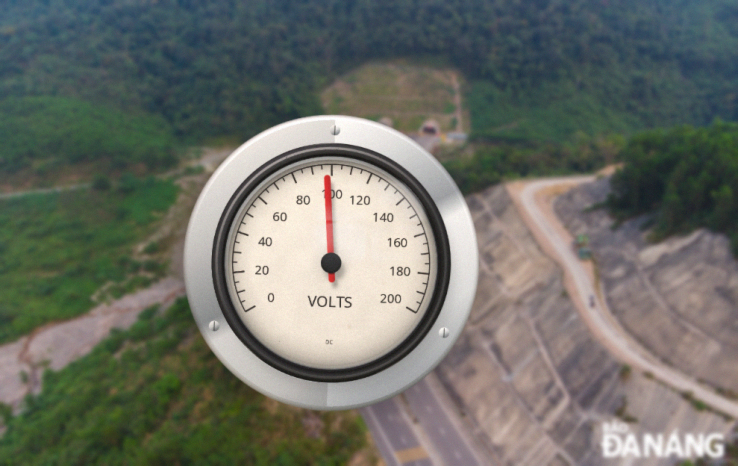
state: 97.5 V
